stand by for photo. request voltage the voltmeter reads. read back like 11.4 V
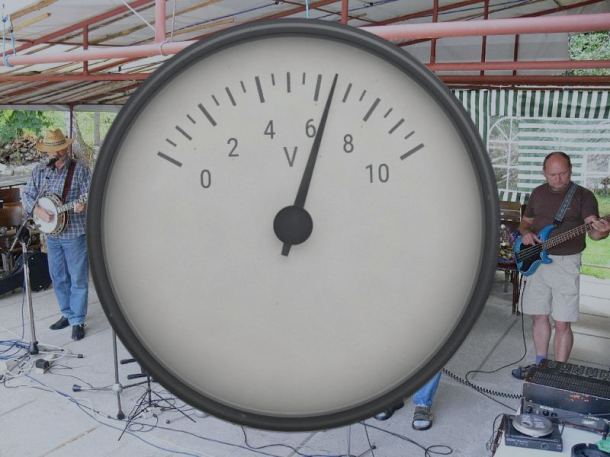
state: 6.5 V
